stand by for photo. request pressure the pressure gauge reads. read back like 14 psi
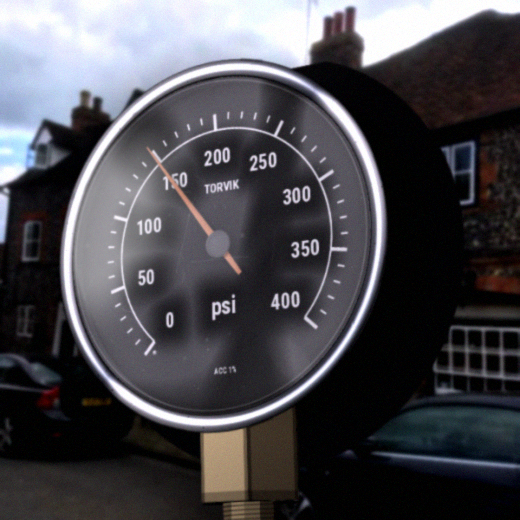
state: 150 psi
